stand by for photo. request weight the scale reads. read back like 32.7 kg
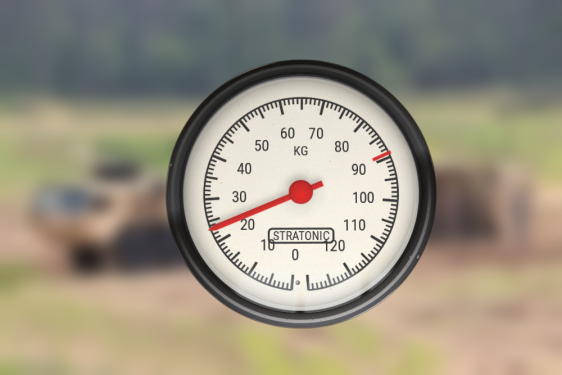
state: 23 kg
